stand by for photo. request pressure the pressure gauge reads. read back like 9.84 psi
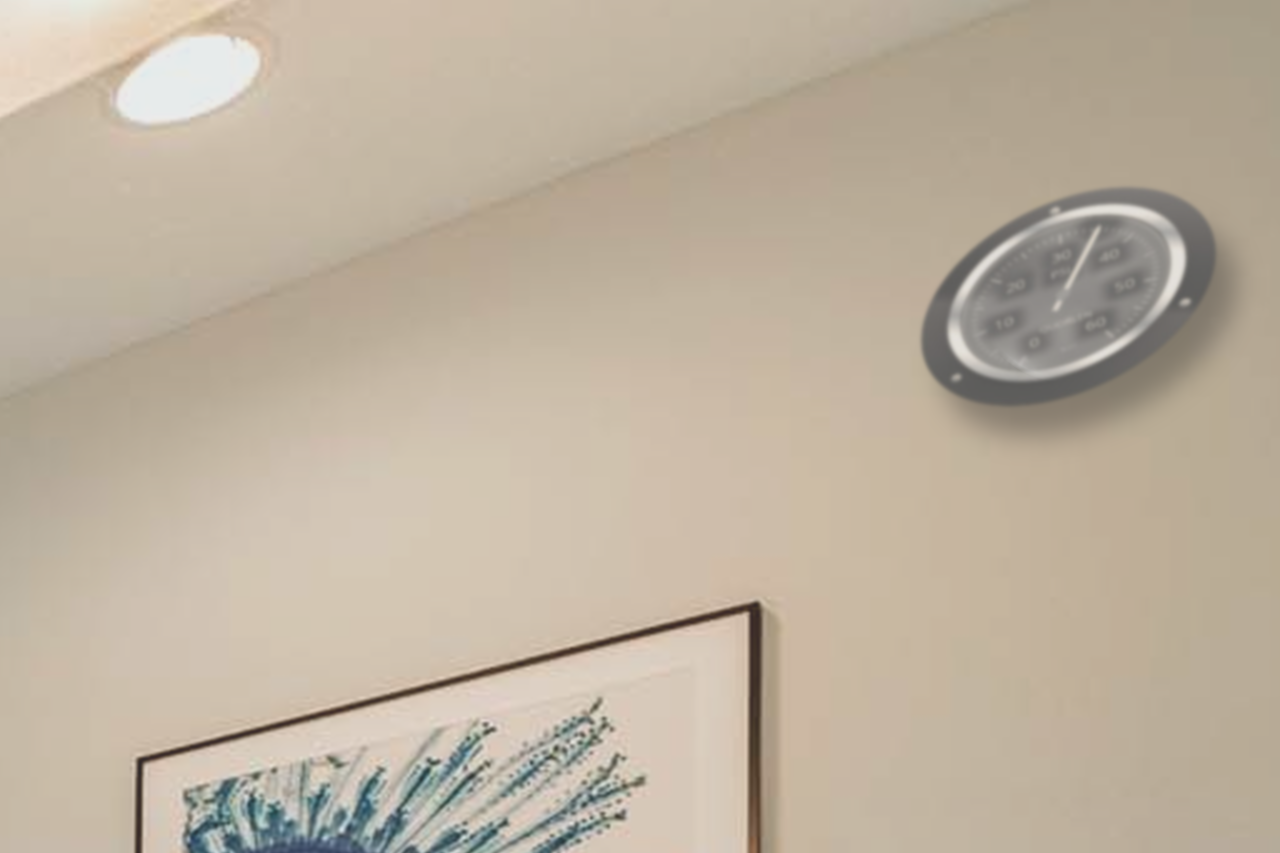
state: 35 psi
